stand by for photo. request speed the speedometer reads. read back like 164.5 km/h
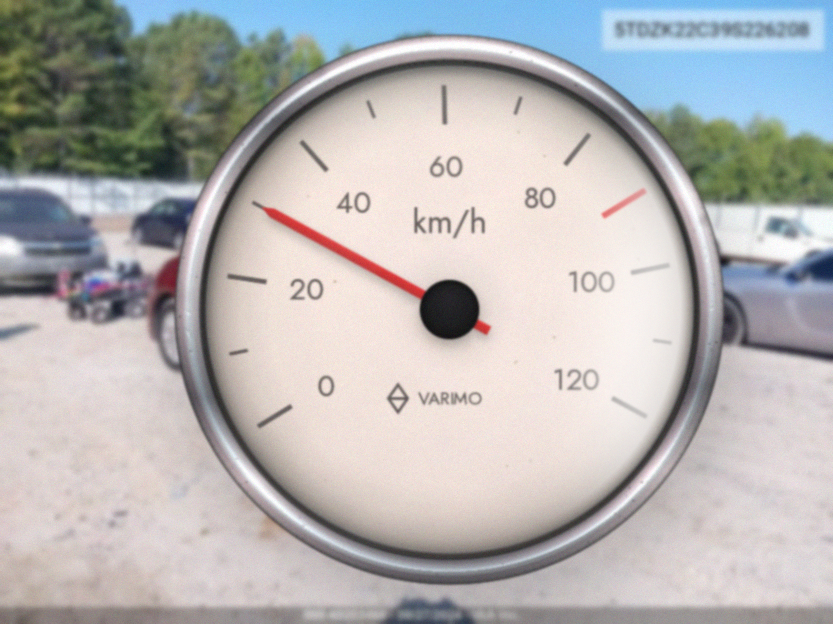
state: 30 km/h
